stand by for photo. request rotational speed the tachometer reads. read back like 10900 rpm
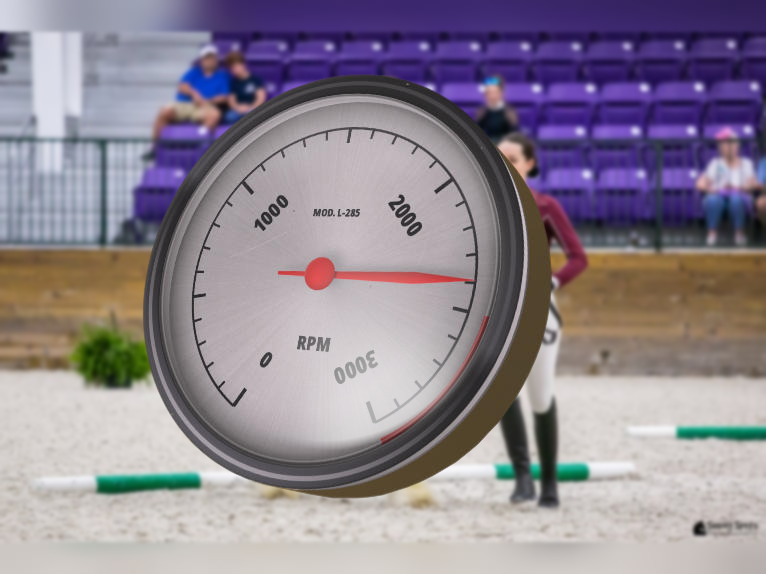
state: 2400 rpm
